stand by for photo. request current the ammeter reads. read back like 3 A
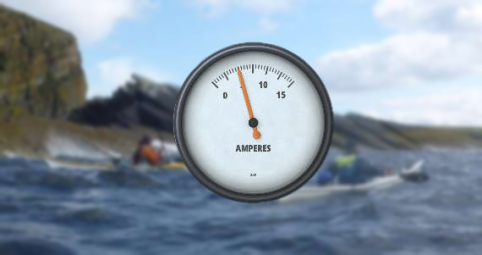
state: 5 A
